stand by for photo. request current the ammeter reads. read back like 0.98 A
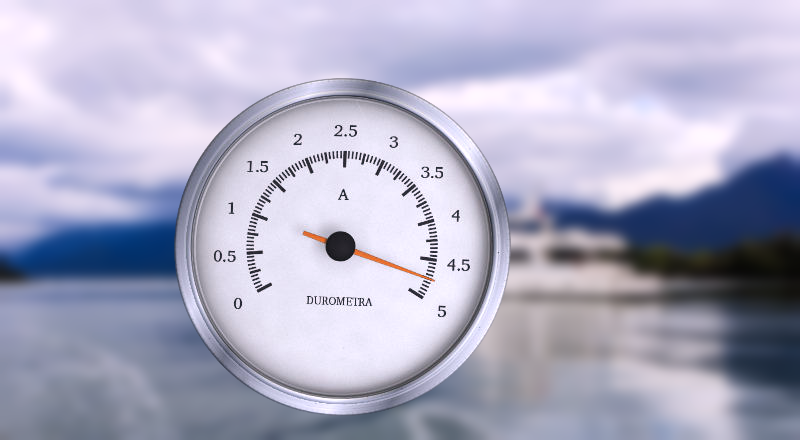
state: 4.75 A
